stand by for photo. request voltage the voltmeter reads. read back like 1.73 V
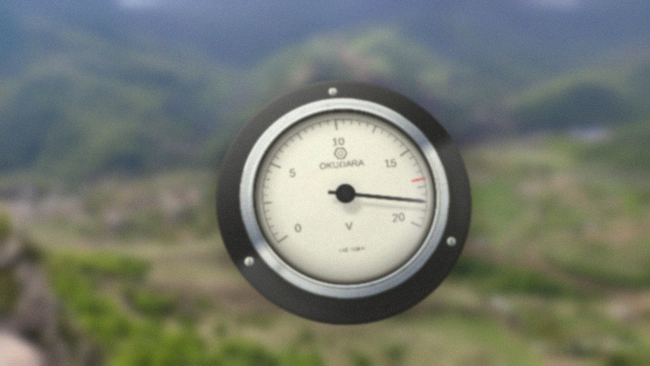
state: 18.5 V
